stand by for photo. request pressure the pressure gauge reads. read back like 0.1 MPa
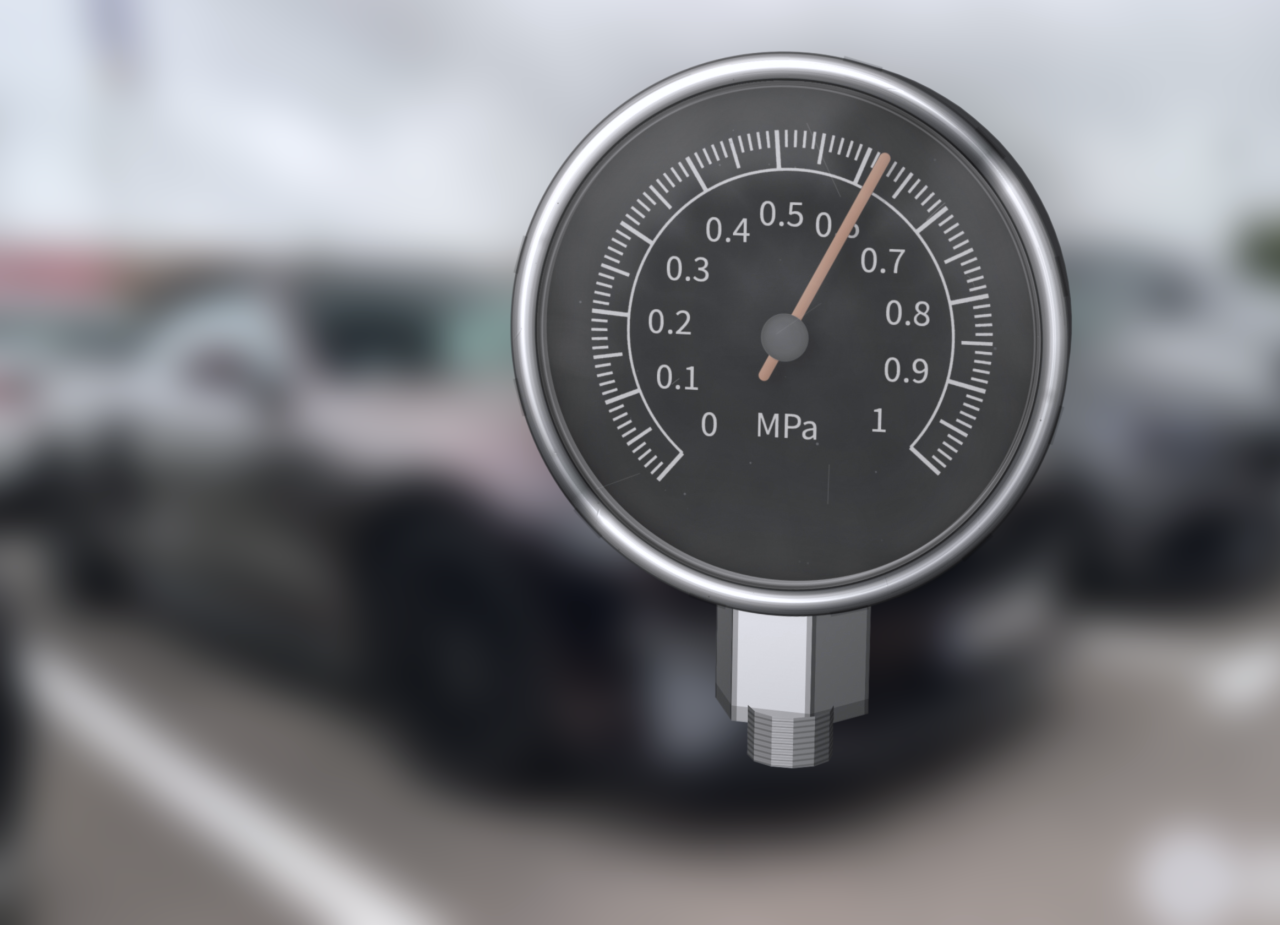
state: 0.62 MPa
